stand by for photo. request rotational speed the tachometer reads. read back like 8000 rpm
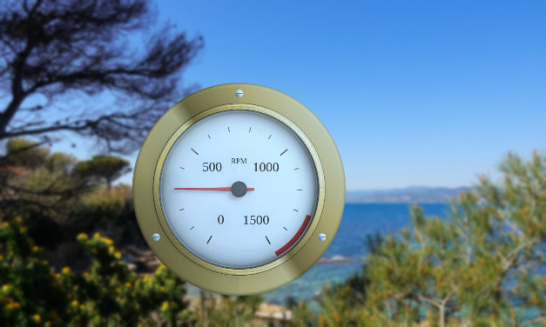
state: 300 rpm
